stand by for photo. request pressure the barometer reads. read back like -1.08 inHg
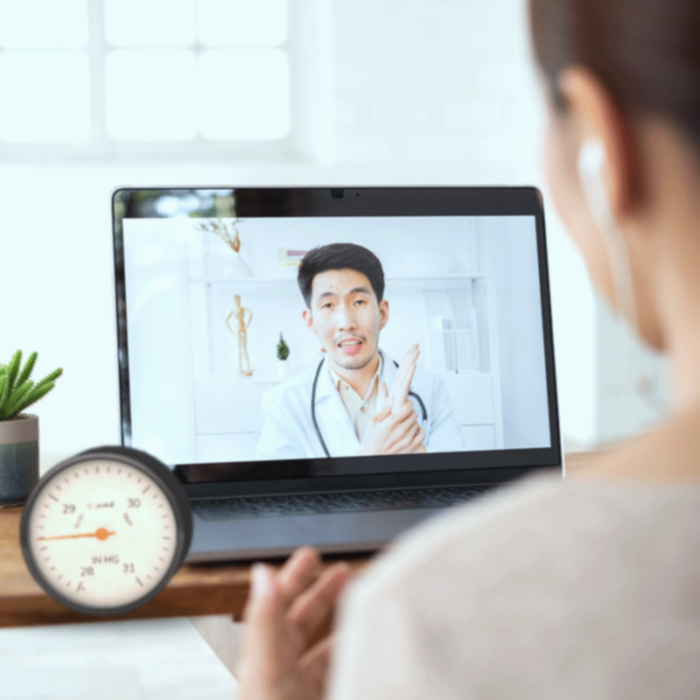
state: 28.6 inHg
